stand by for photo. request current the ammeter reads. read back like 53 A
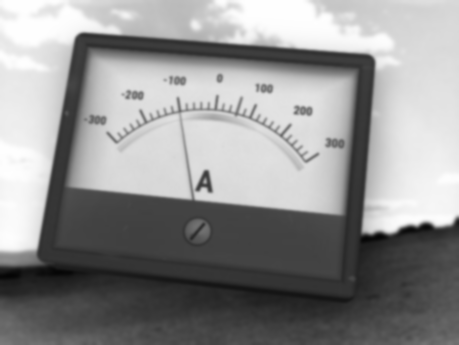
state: -100 A
